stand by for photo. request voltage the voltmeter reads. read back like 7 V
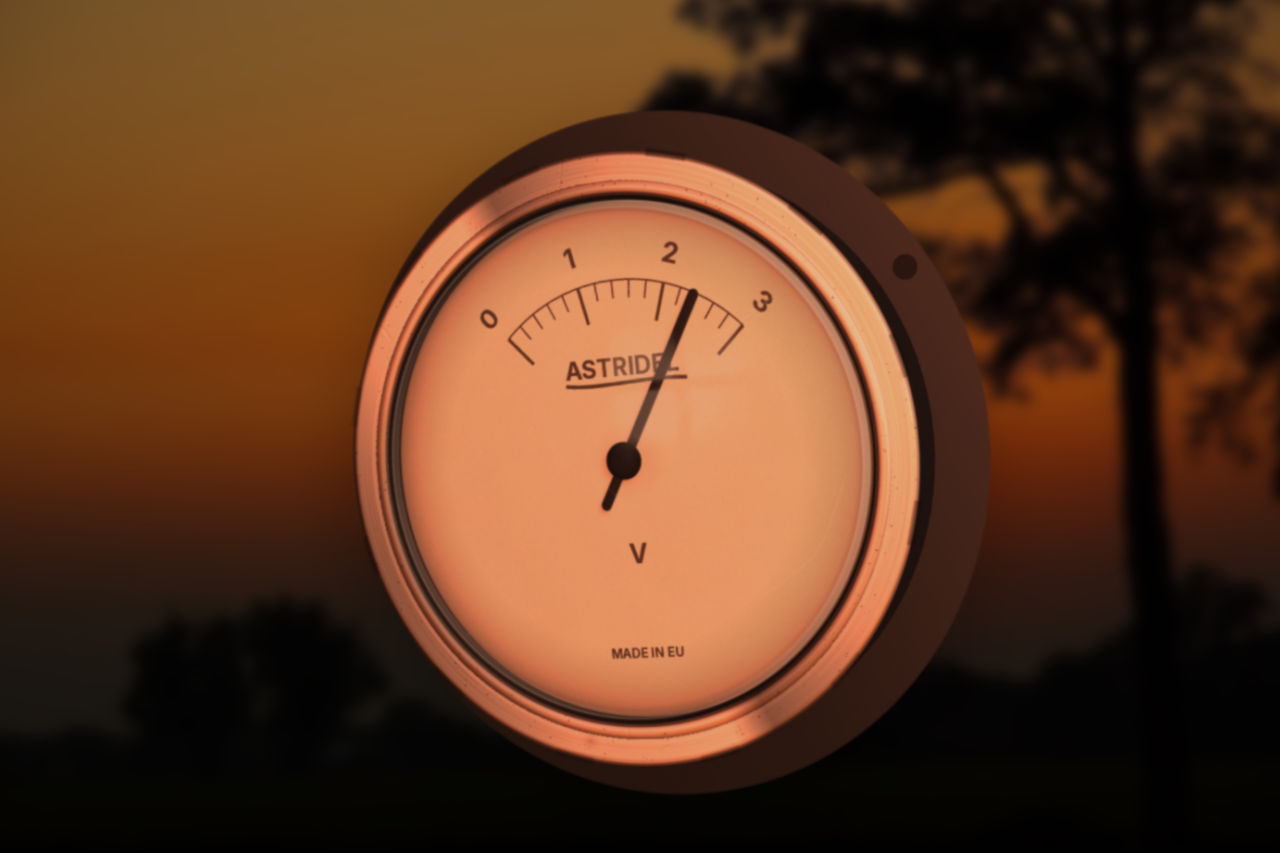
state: 2.4 V
